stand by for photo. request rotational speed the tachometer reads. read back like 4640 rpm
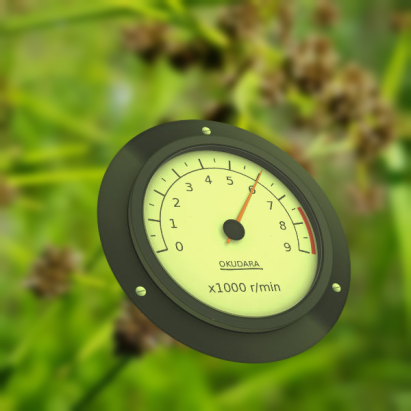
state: 6000 rpm
